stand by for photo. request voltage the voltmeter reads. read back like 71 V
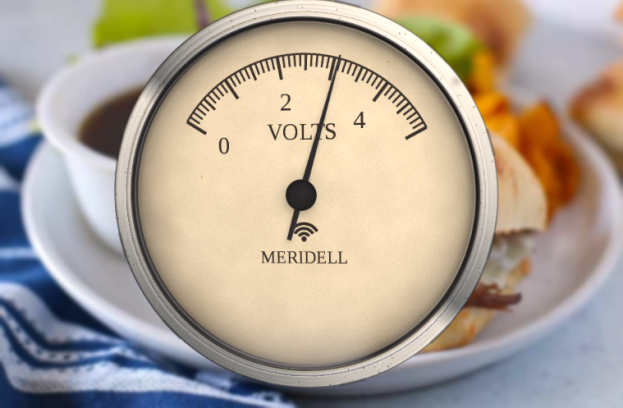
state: 3.1 V
